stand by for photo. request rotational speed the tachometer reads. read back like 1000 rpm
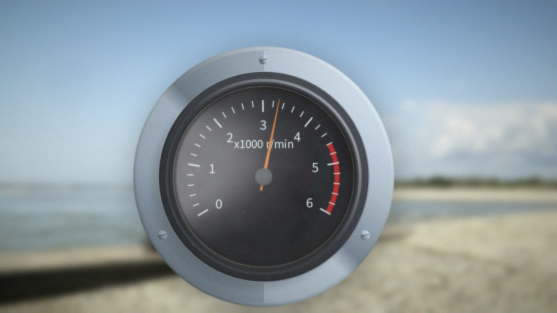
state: 3300 rpm
